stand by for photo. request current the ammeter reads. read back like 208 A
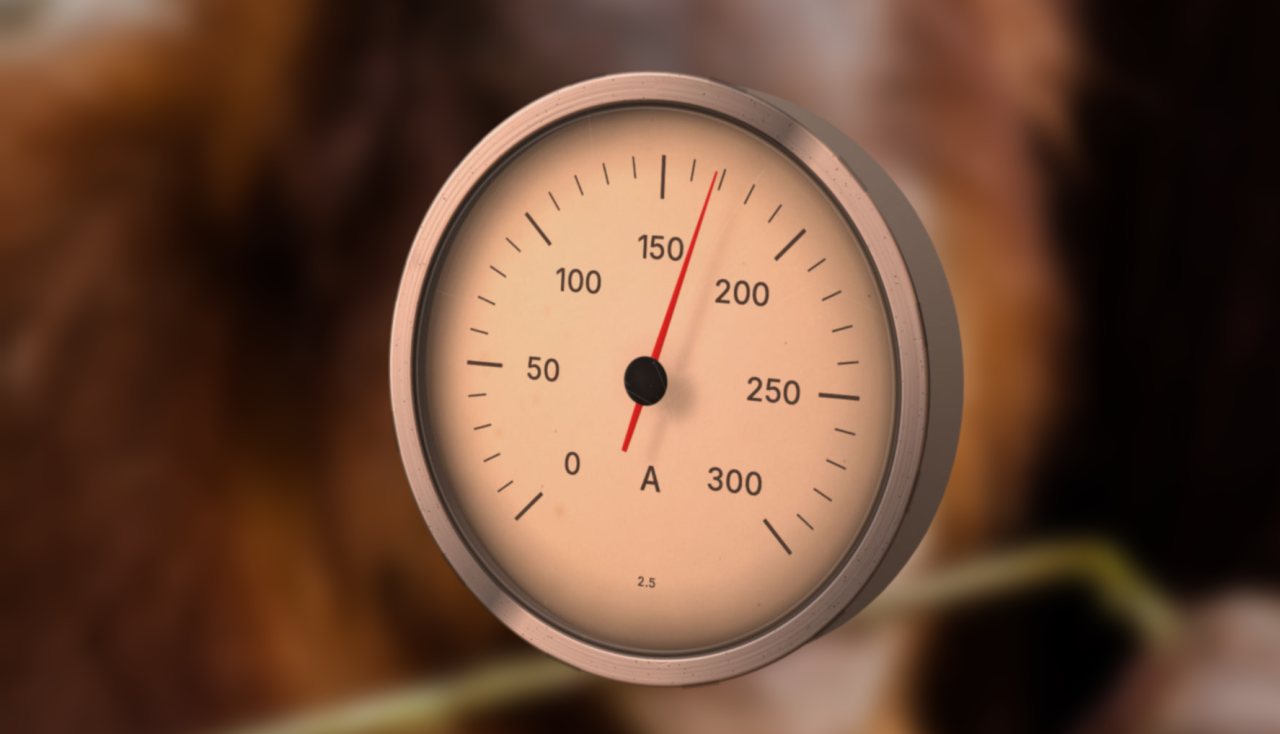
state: 170 A
